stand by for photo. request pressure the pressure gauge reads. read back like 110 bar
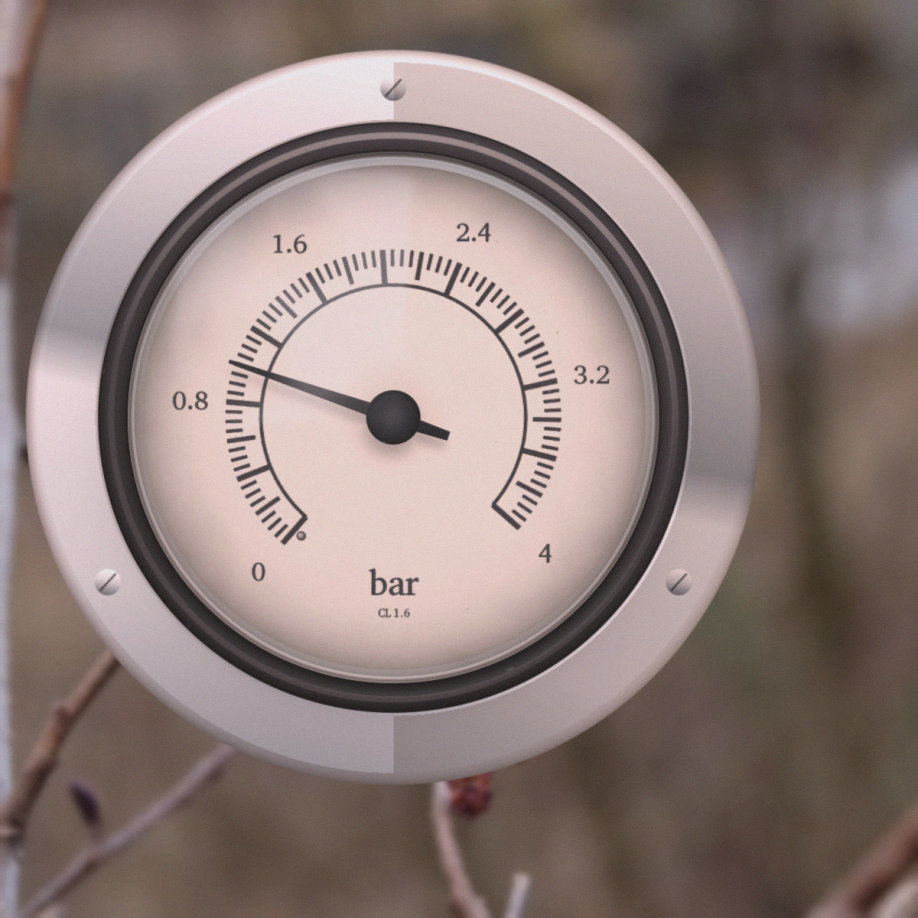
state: 1 bar
